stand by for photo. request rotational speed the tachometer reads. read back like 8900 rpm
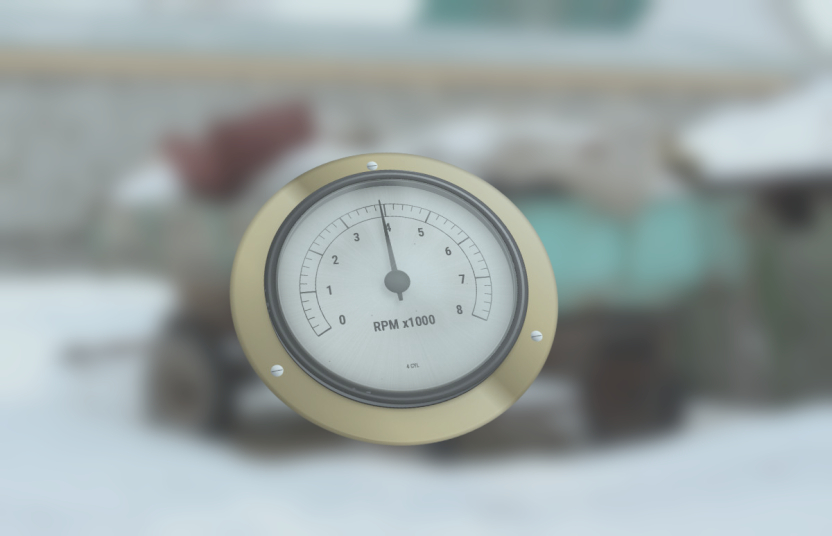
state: 3900 rpm
